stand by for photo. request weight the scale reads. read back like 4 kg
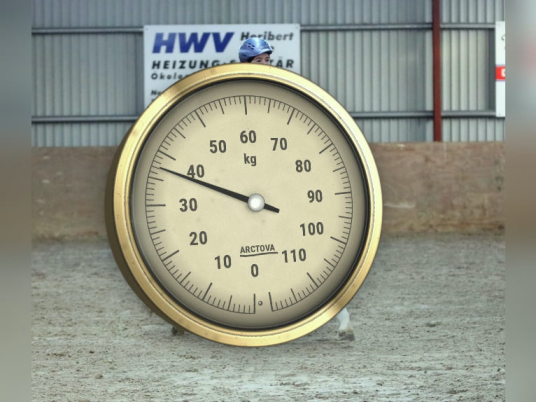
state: 37 kg
